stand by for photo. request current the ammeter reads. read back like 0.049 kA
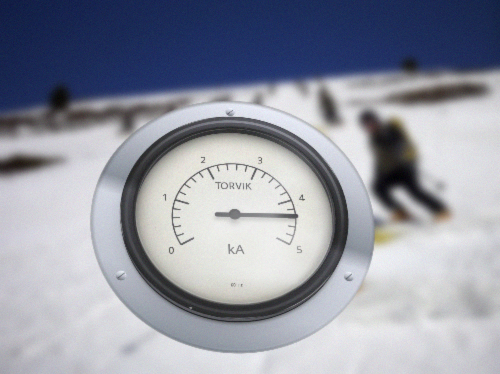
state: 4.4 kA
